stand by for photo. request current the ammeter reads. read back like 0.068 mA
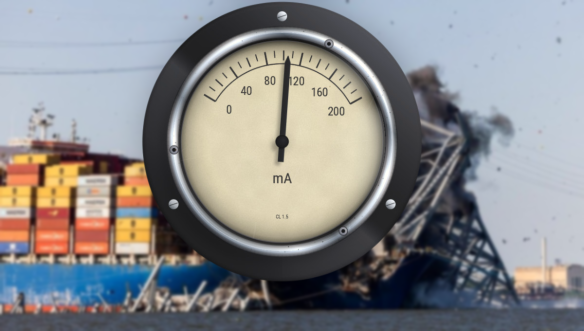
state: 105 mA
